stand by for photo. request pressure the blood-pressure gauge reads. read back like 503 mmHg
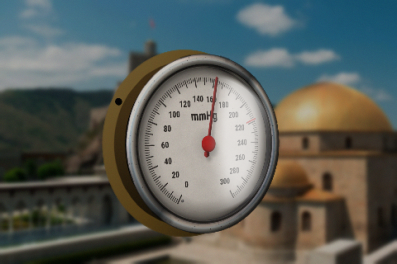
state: 160 mmHg
